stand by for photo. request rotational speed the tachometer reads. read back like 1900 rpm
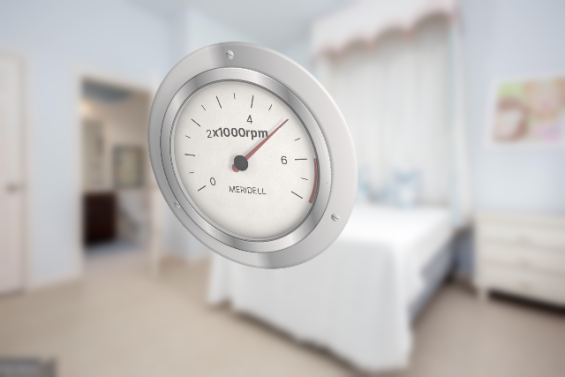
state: 5000 rpm
